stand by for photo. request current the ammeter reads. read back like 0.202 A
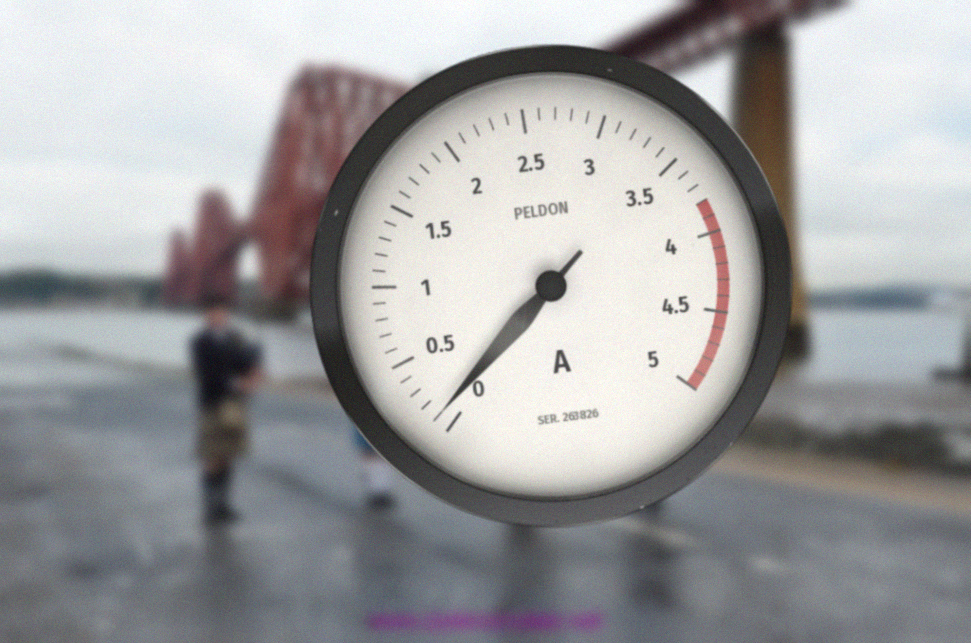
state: 0.1 A
